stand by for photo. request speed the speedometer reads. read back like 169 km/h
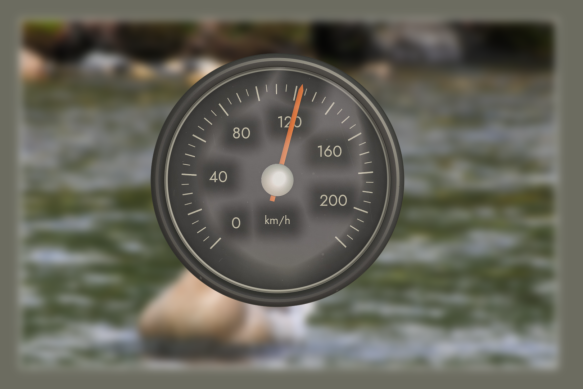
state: 122.5 km/h
